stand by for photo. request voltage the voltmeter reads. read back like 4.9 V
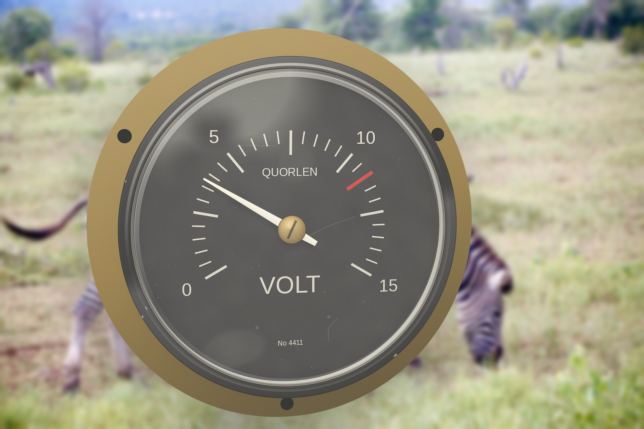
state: 3.75 V
